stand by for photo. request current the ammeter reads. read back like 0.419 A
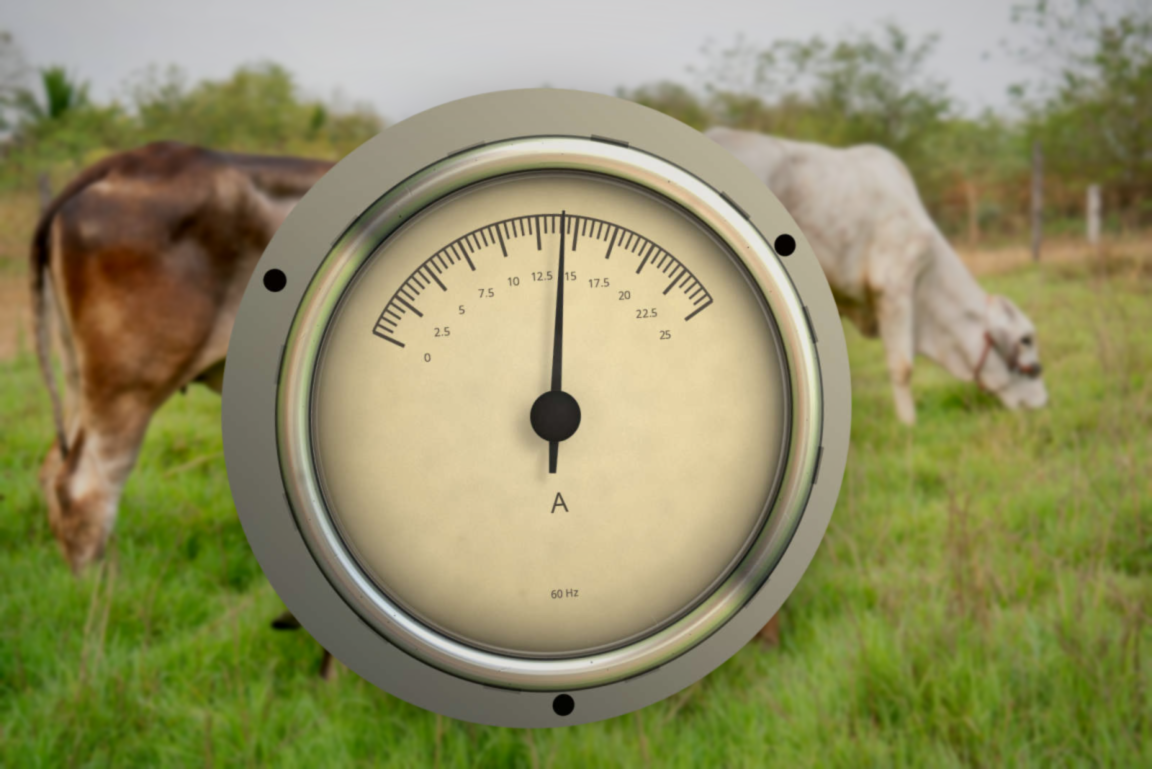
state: 14 A
